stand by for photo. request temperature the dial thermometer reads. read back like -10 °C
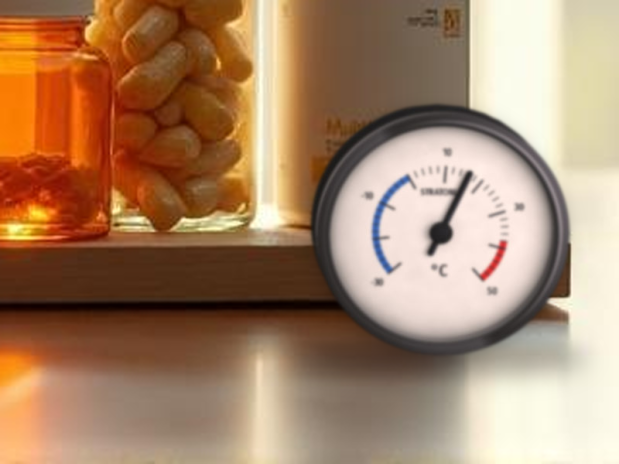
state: 16 °C
